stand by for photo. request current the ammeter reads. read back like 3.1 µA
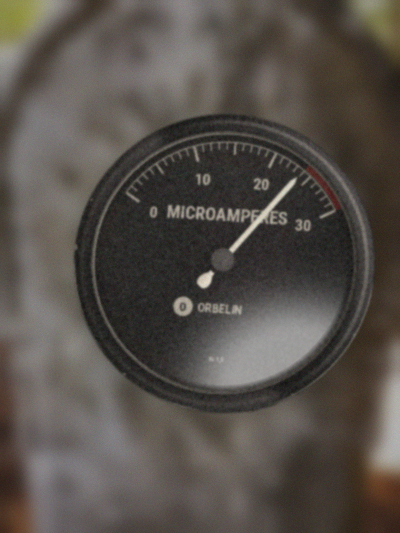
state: 24 µA
